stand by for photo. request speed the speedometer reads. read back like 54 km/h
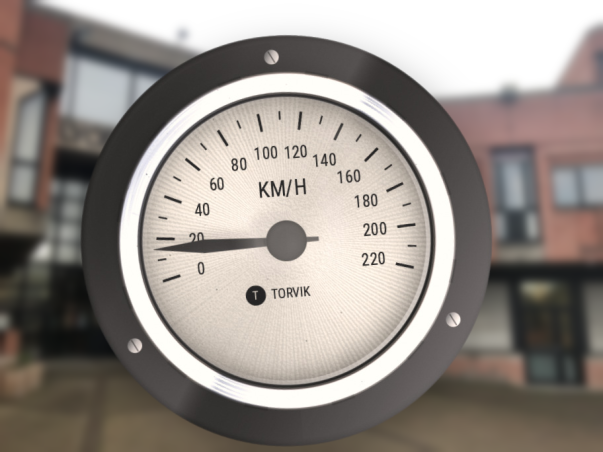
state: 15 km/h
